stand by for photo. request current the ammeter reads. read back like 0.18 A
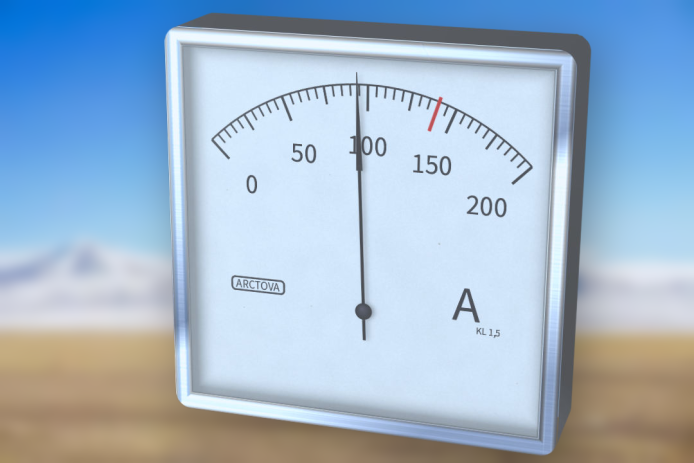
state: 95 A
